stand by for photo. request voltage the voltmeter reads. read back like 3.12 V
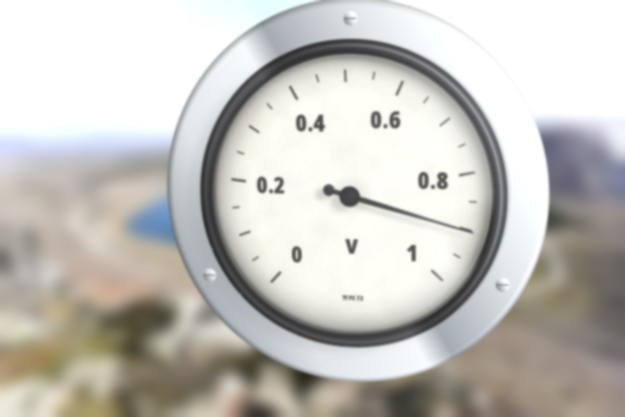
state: 0.9 V
